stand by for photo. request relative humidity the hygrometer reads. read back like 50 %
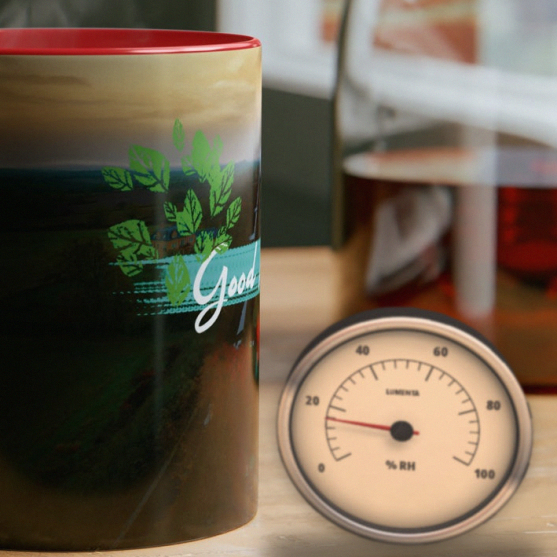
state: 16 %
